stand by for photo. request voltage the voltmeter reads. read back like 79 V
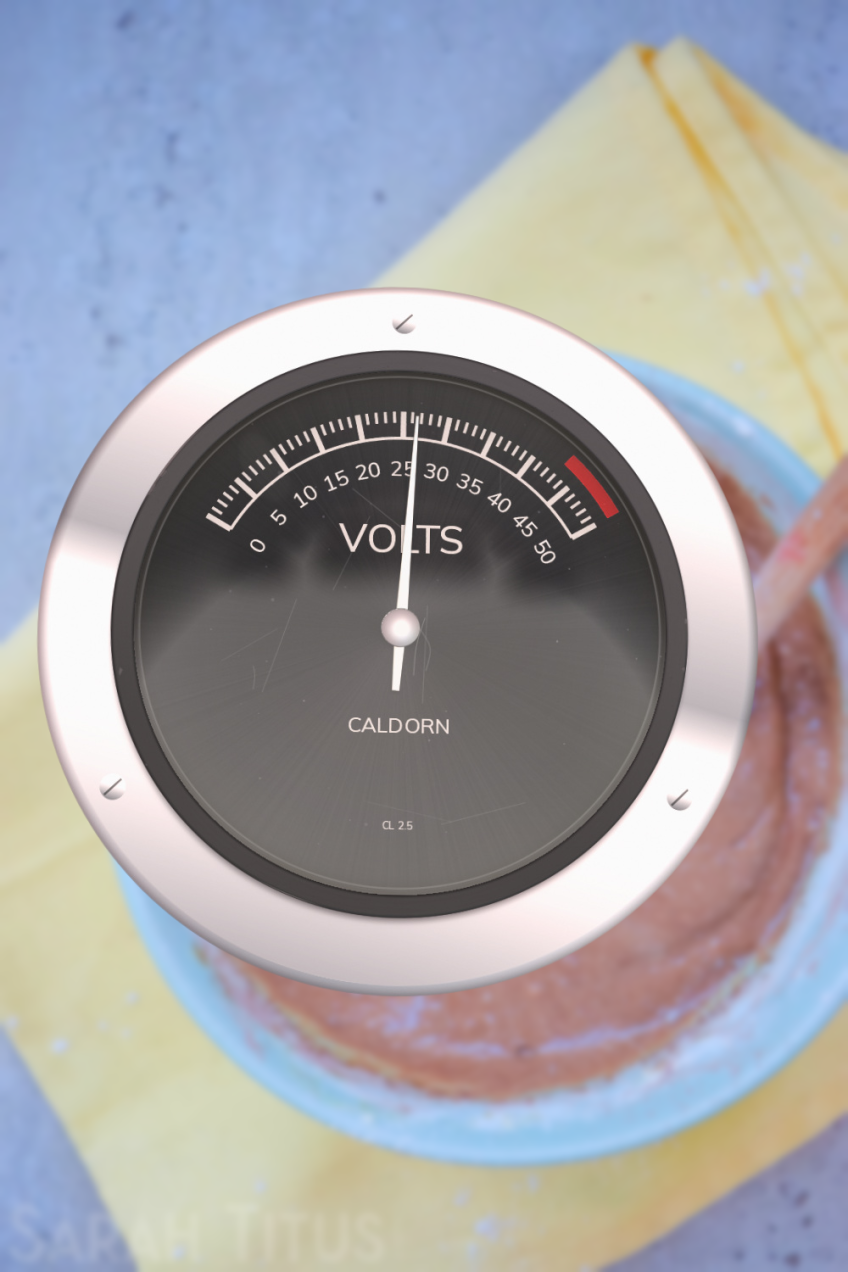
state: 26.5 V
